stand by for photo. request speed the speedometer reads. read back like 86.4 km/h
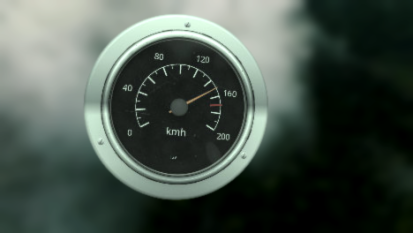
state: 150 km/h
